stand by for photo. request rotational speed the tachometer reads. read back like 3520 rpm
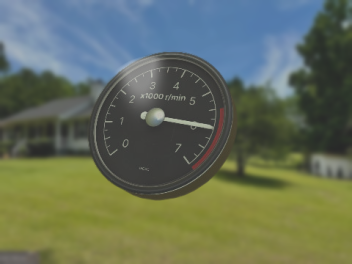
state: 6000 rpm
